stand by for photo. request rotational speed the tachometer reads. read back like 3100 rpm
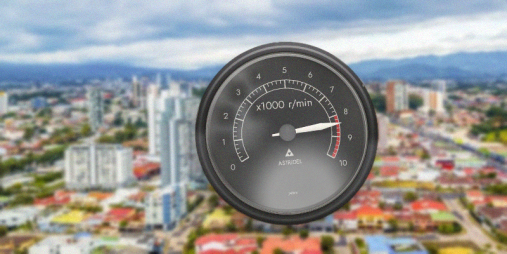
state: 8400 rpm
